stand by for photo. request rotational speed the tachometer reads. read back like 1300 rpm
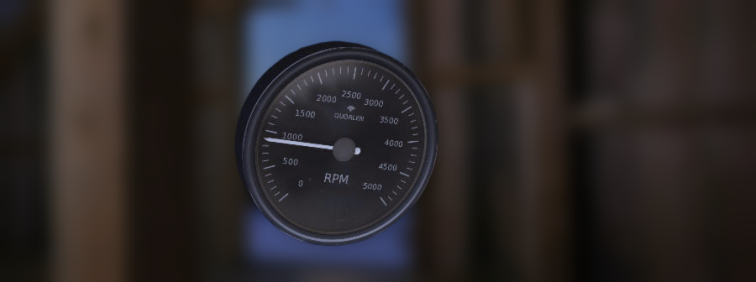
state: 900 rpm
